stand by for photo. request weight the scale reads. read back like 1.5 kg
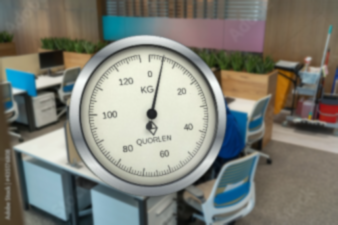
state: 5 kg
